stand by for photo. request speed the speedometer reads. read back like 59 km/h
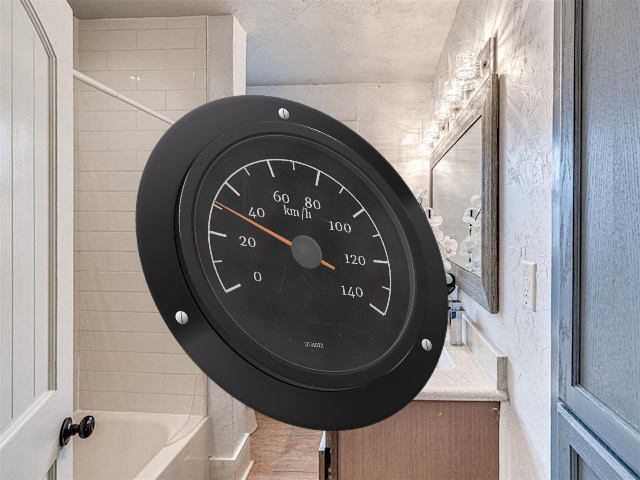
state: 30 km/h
